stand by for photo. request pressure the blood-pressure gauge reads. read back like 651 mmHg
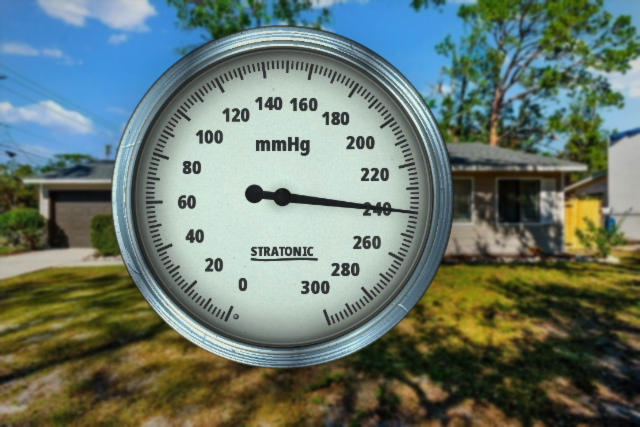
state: 240 mmHg
